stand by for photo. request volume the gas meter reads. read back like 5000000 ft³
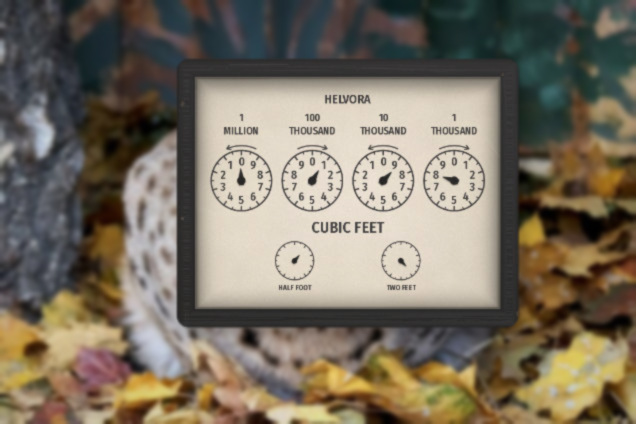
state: 8800 ft³
